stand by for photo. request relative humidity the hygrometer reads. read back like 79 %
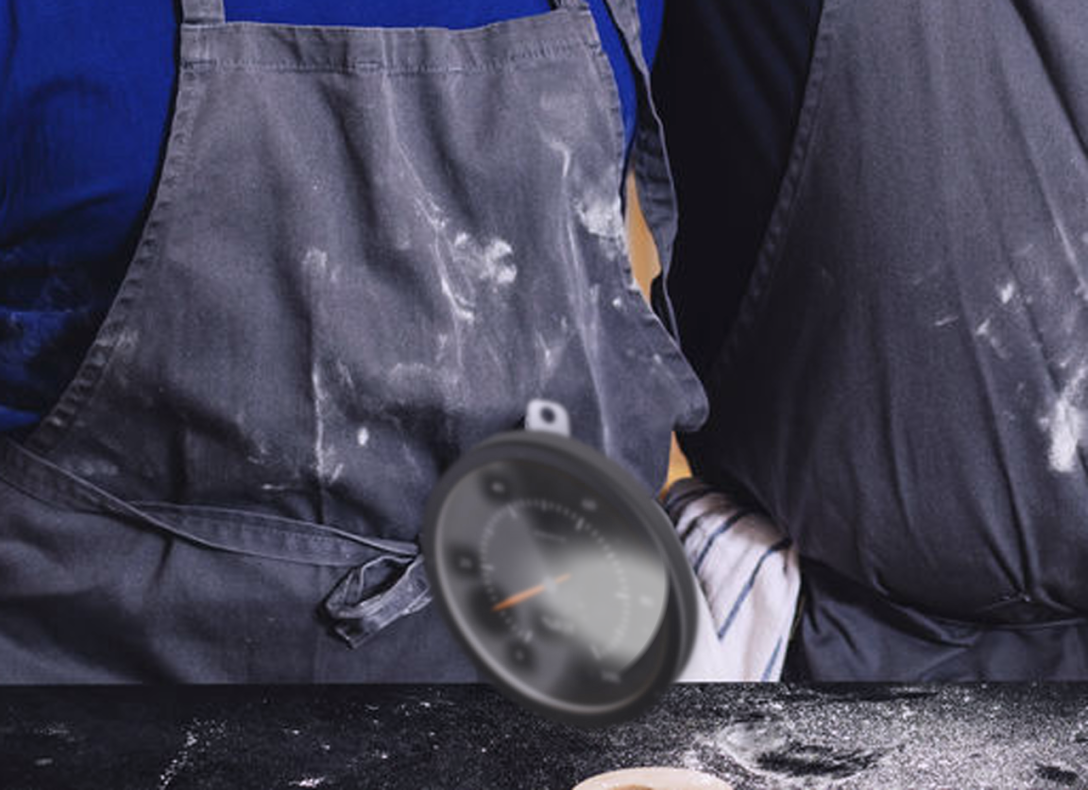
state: 10 %
